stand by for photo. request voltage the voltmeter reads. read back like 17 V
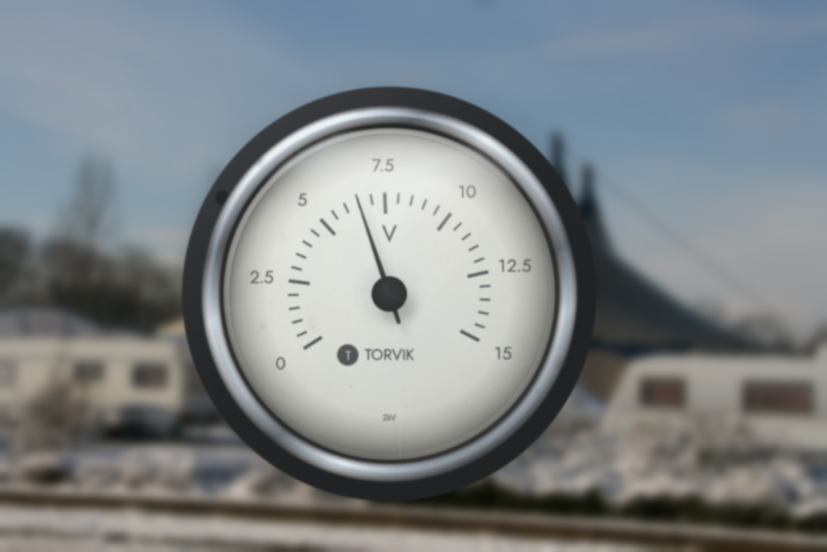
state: 6.5 V
